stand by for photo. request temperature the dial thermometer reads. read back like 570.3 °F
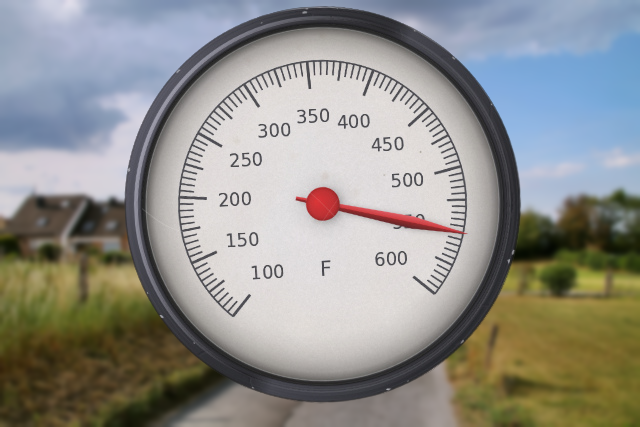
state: 550 °F
